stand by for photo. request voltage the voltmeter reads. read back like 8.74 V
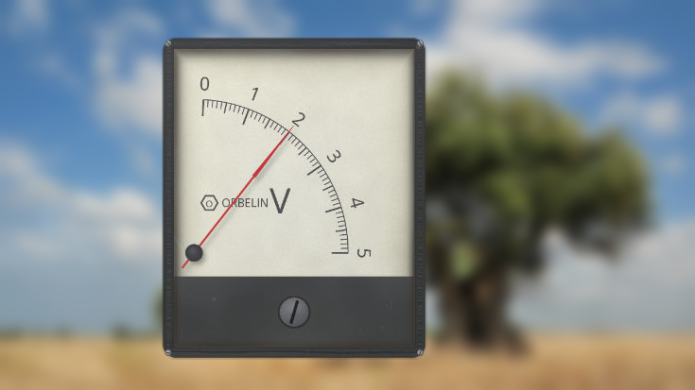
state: 2 V
